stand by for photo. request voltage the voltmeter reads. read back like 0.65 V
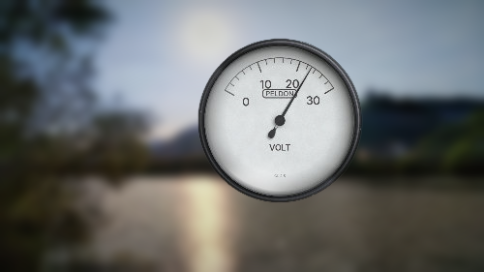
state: 23 V
